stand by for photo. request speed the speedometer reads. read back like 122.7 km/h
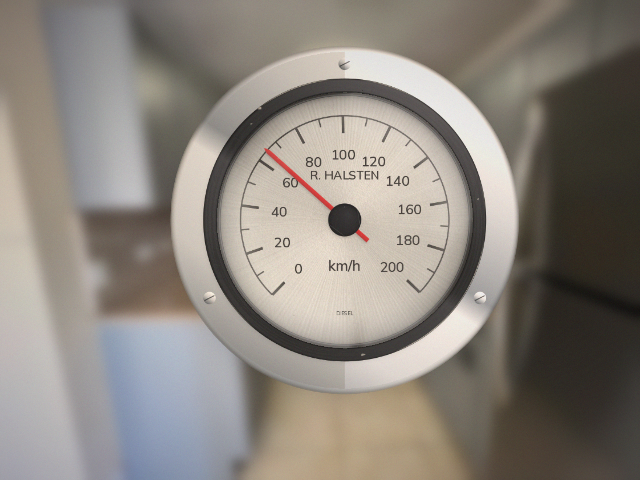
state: 65 km/h
